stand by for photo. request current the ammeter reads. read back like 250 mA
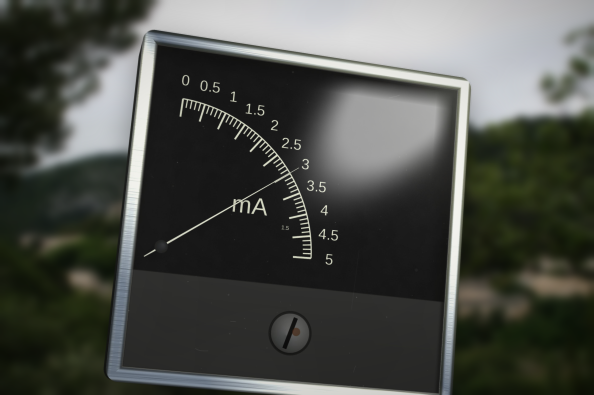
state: 3 mA
